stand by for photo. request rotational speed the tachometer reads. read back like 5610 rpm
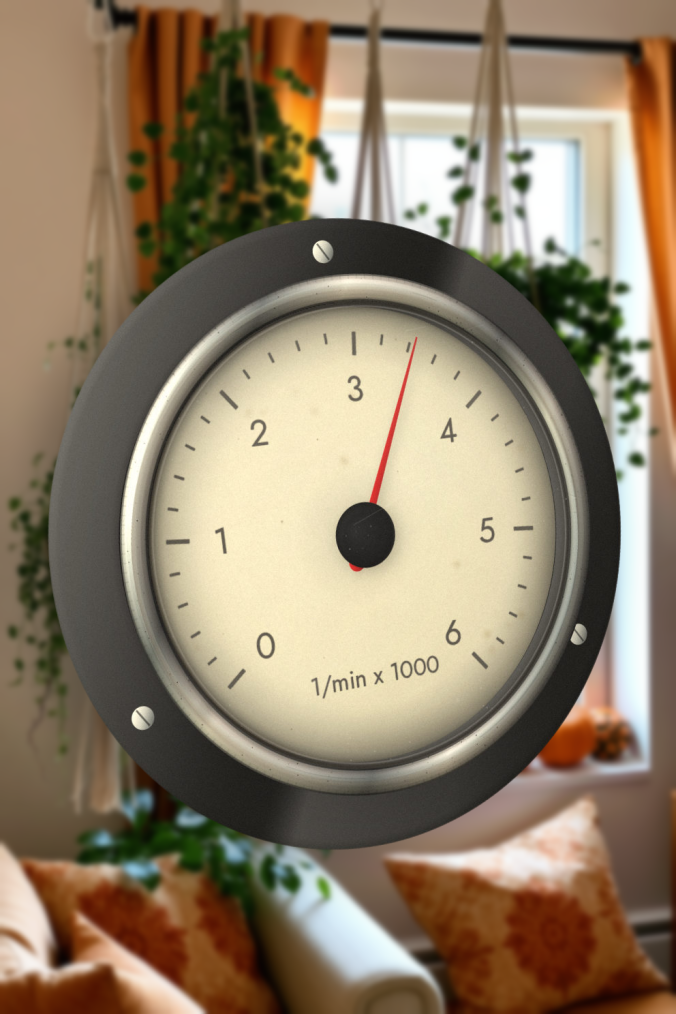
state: 3400 rpm
